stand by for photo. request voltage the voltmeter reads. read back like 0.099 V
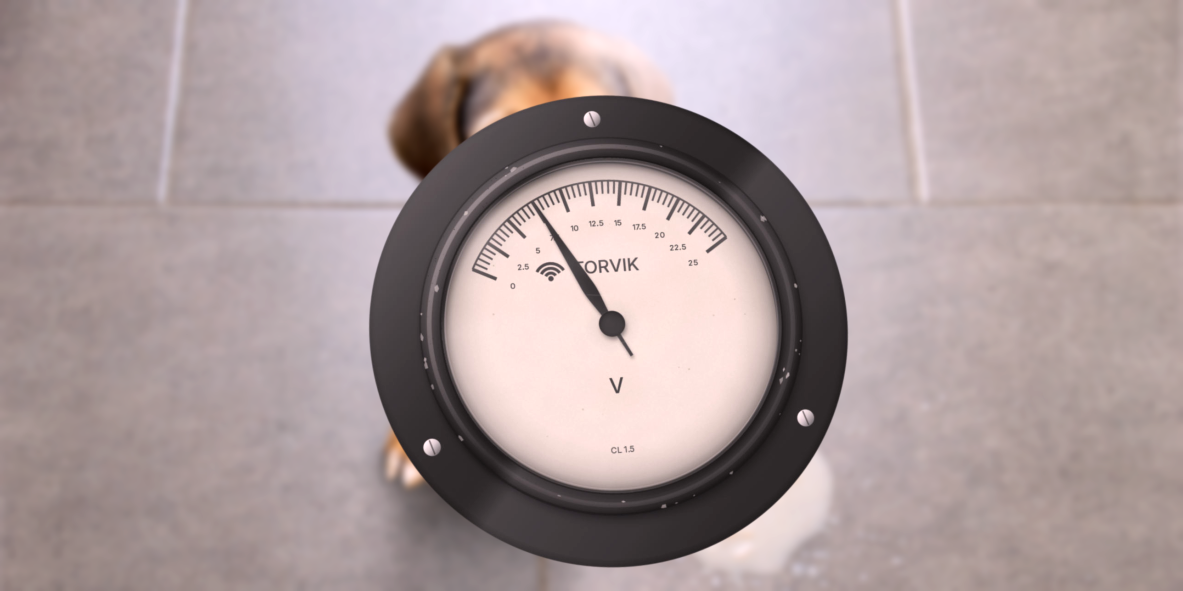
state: 7.5 V
